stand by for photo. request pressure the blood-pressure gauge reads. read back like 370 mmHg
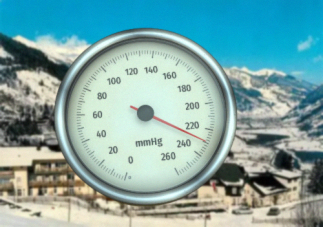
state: 230 mmHg
